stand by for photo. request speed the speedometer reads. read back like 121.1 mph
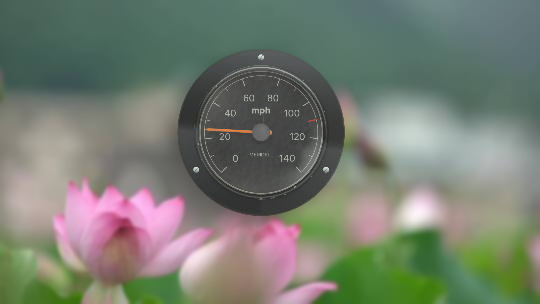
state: 25 mph
